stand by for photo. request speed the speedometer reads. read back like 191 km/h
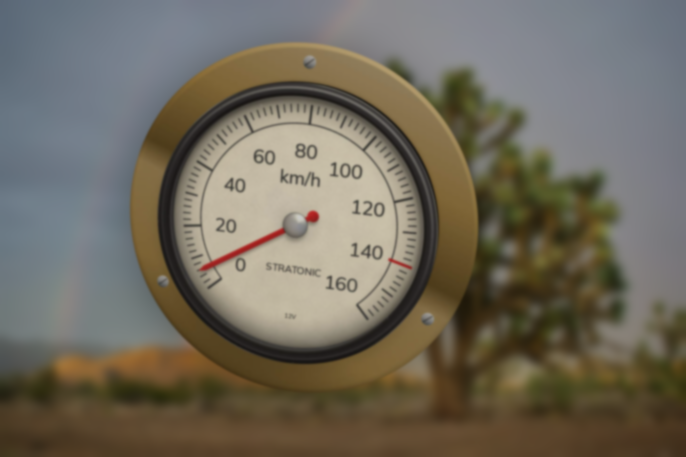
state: 6 km/h
